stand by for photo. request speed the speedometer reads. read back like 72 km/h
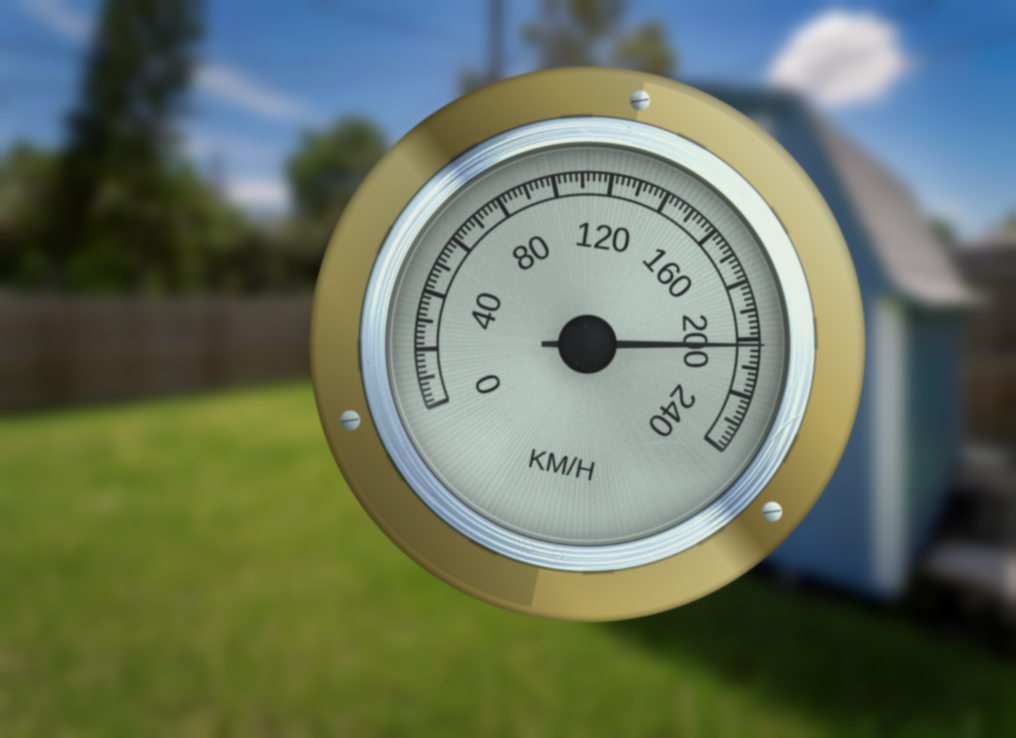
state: 202 km/h
